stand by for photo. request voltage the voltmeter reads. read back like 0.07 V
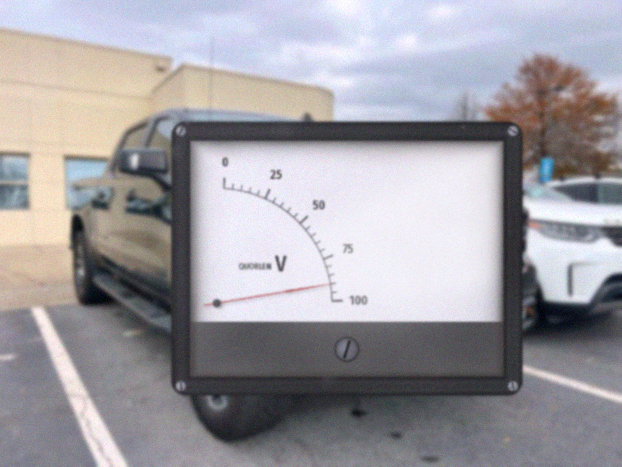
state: 90 V
